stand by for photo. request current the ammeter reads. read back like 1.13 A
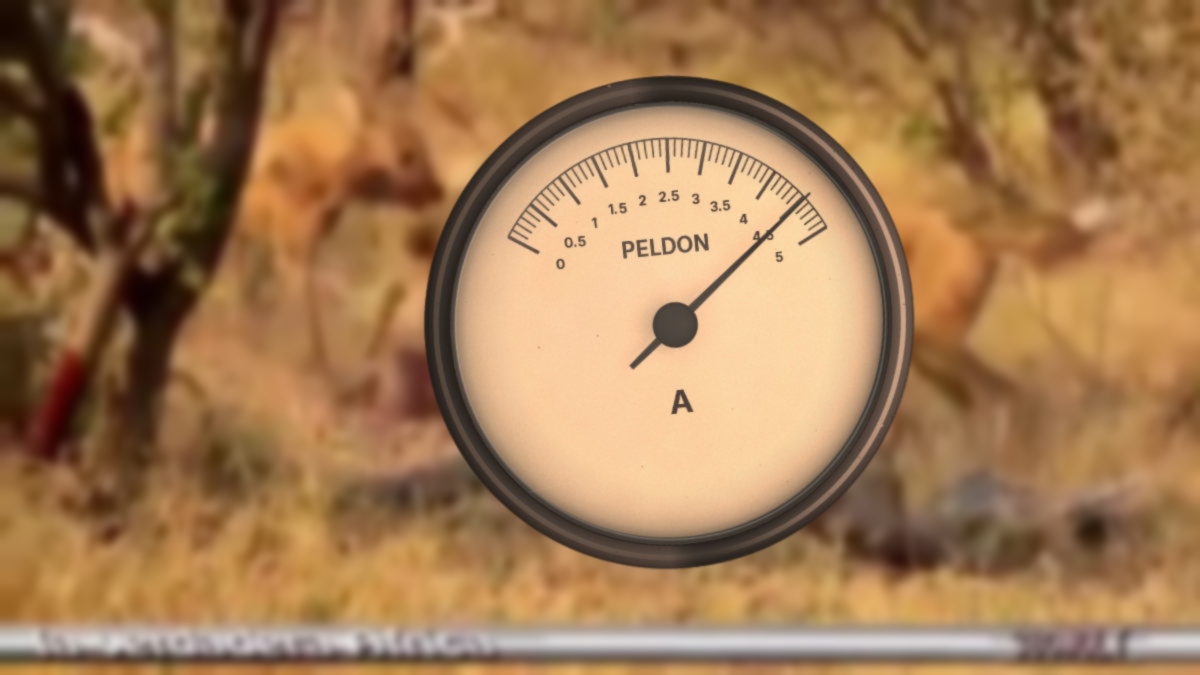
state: 4.5 A
